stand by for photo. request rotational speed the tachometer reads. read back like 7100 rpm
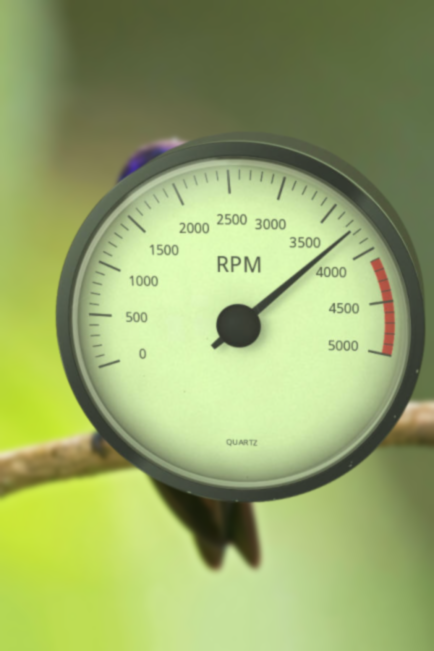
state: 3750 rpm
